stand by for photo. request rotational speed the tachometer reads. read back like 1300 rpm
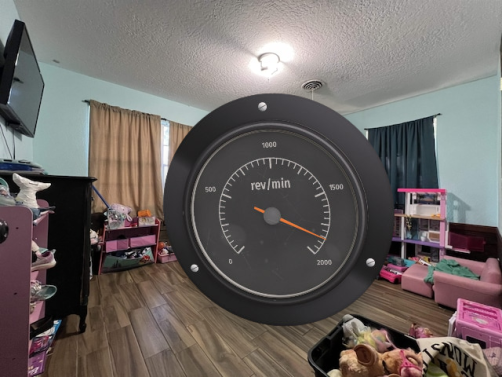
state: 1850 rpm
